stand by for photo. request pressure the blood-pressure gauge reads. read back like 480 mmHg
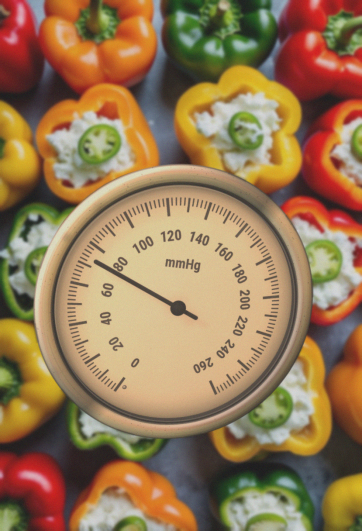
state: 74 mmHg
